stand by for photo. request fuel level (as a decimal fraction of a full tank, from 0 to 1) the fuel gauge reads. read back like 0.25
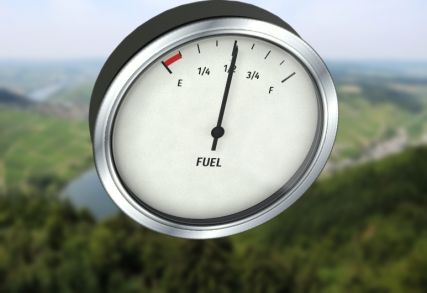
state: 0.5
